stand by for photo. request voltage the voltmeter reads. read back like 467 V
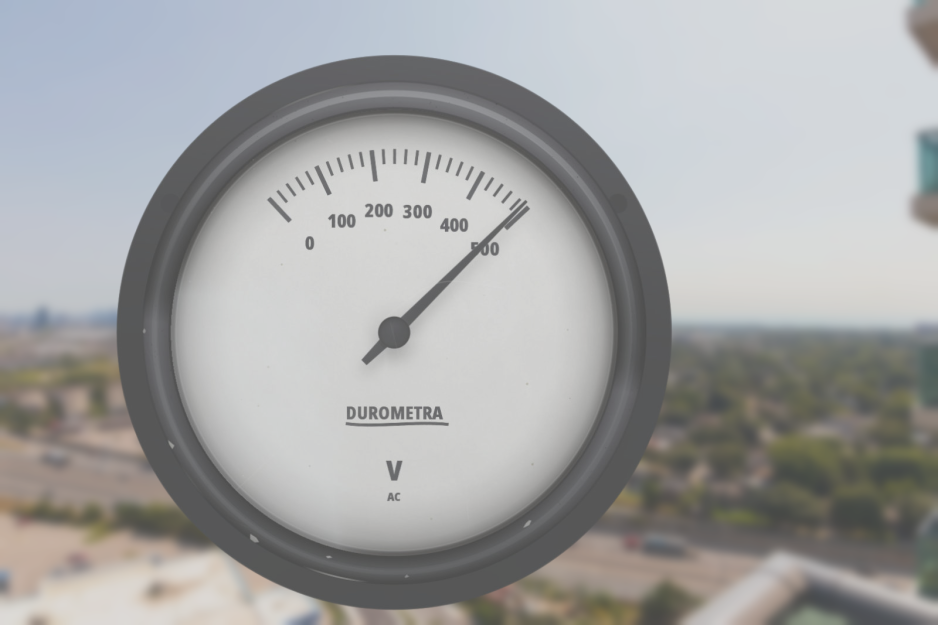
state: 490 V
